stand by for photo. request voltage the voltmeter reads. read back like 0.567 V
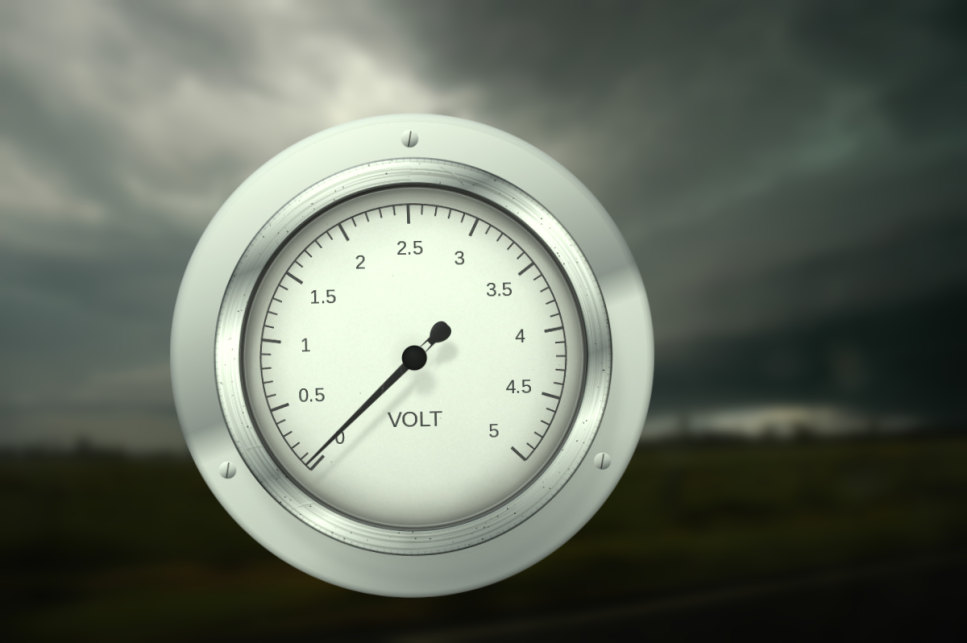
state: 0.05 V
